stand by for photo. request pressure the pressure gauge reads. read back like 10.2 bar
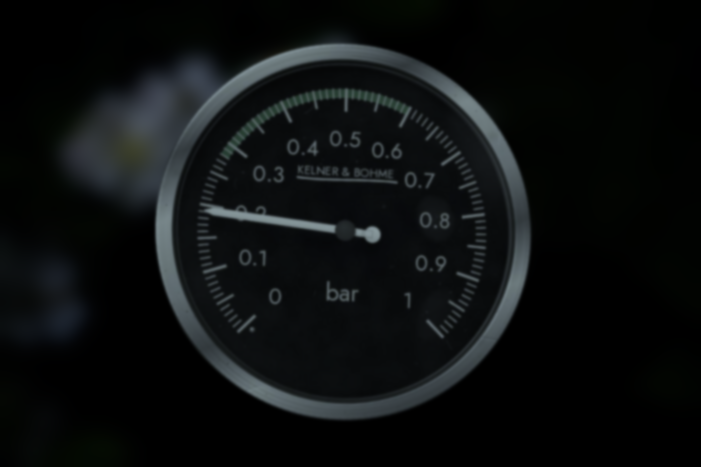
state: 0.19 bar
